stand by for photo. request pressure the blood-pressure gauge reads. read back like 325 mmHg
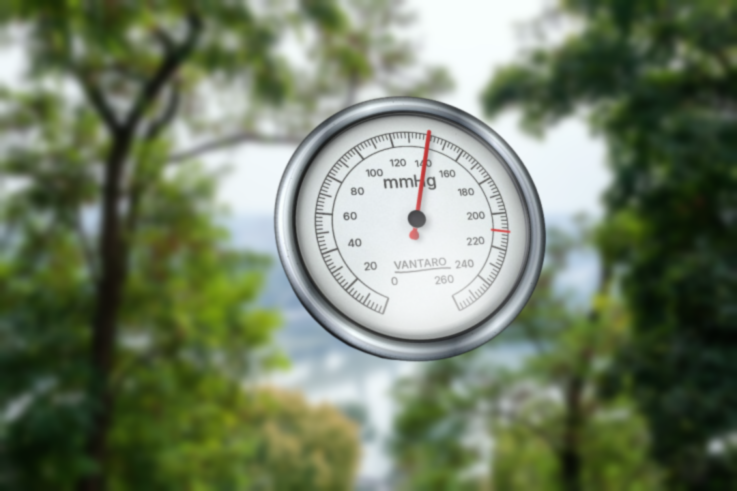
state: 140 mmHg
